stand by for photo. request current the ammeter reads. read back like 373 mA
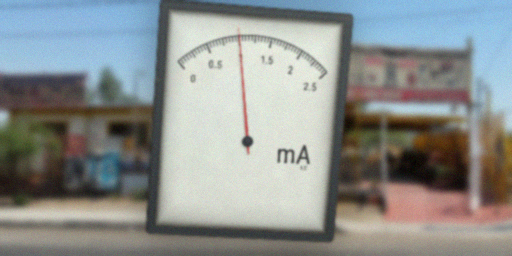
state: 1 mA
